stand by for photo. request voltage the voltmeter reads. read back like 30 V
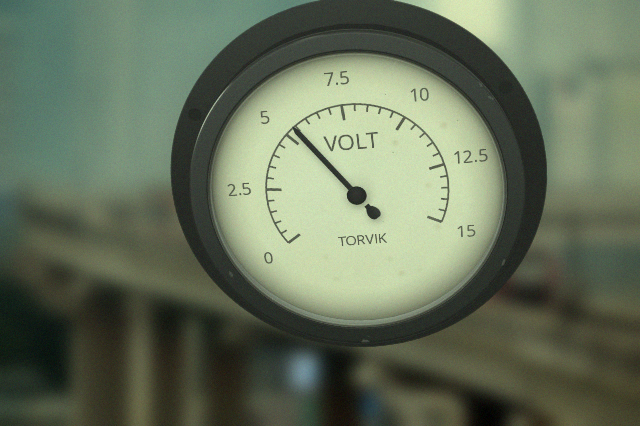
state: 5.5 V
